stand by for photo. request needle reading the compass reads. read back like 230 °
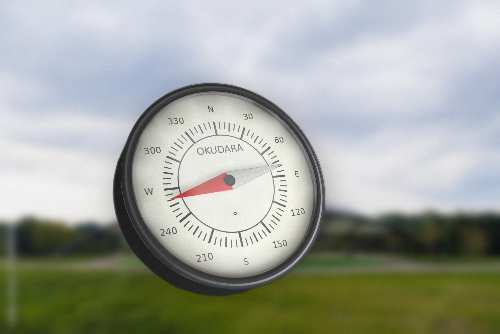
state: 260 °
